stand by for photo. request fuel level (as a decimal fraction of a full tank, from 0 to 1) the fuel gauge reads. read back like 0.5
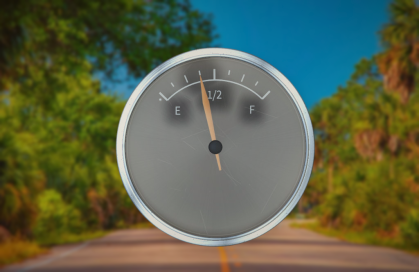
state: 0.375
